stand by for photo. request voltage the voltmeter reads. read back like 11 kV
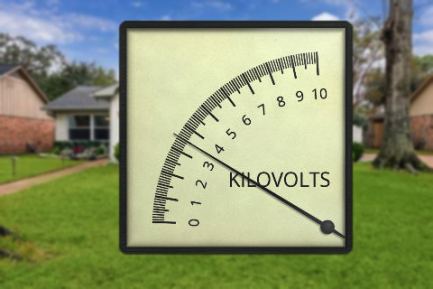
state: 3.5 kV
